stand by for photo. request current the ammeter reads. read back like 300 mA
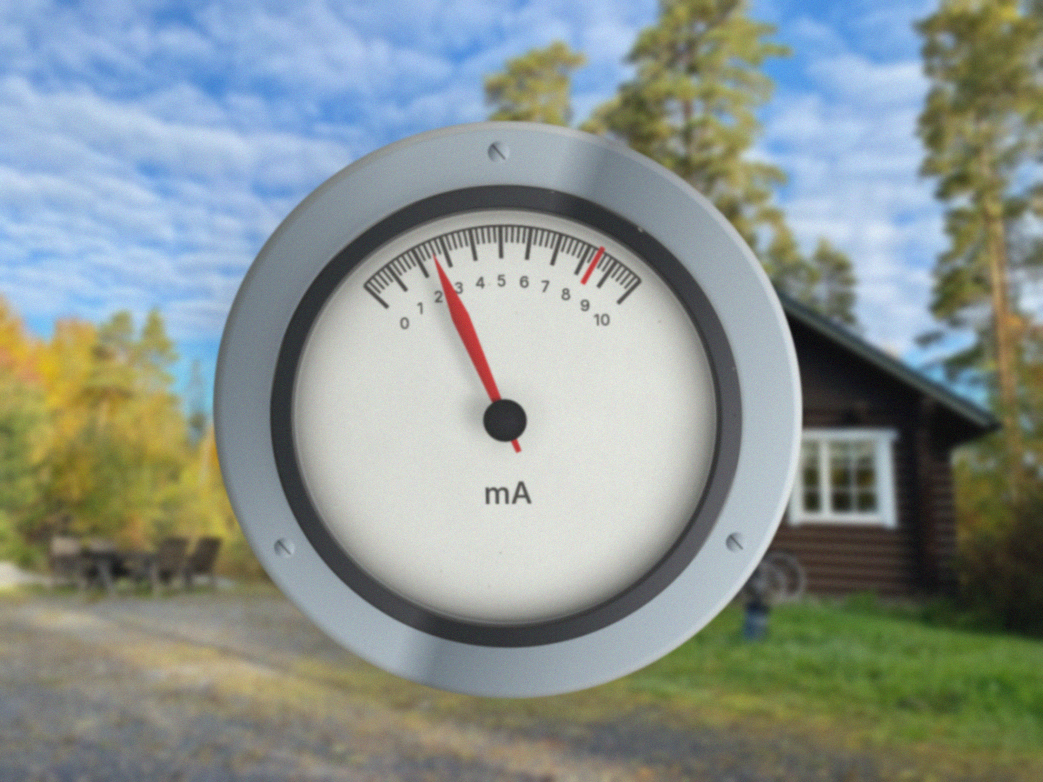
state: 2.6 mA
